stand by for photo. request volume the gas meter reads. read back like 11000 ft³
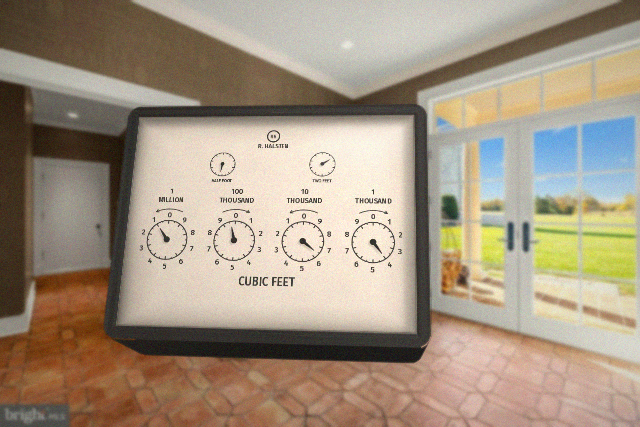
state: 96400 ft³
